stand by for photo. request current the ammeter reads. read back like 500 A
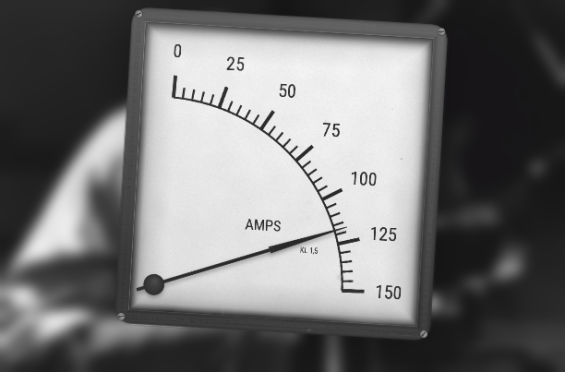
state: 117.5 A
